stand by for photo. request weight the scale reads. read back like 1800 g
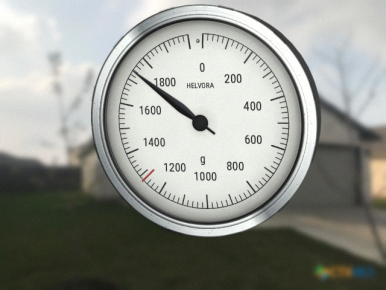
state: 1740 g
